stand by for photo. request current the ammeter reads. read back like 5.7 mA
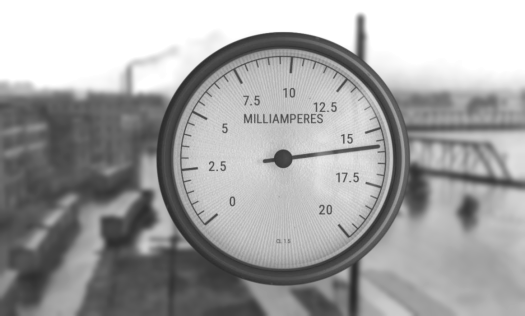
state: 15.75 mA
